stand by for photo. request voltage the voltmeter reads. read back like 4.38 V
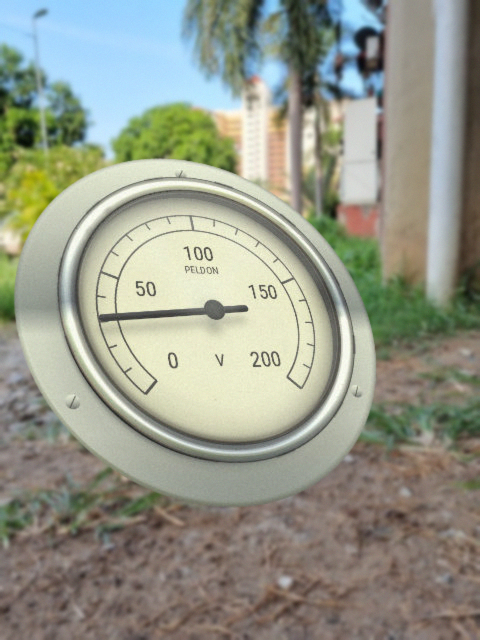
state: 30 V
